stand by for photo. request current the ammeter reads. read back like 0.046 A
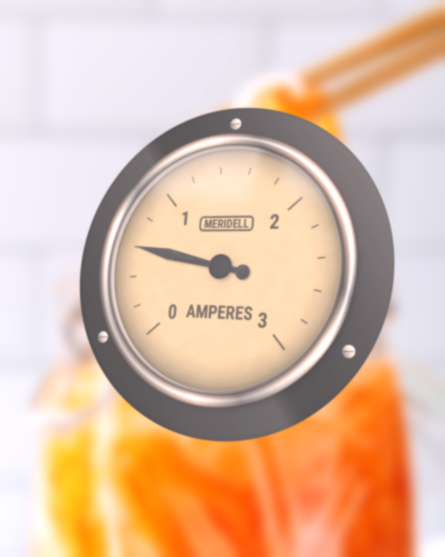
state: 0.6 A
